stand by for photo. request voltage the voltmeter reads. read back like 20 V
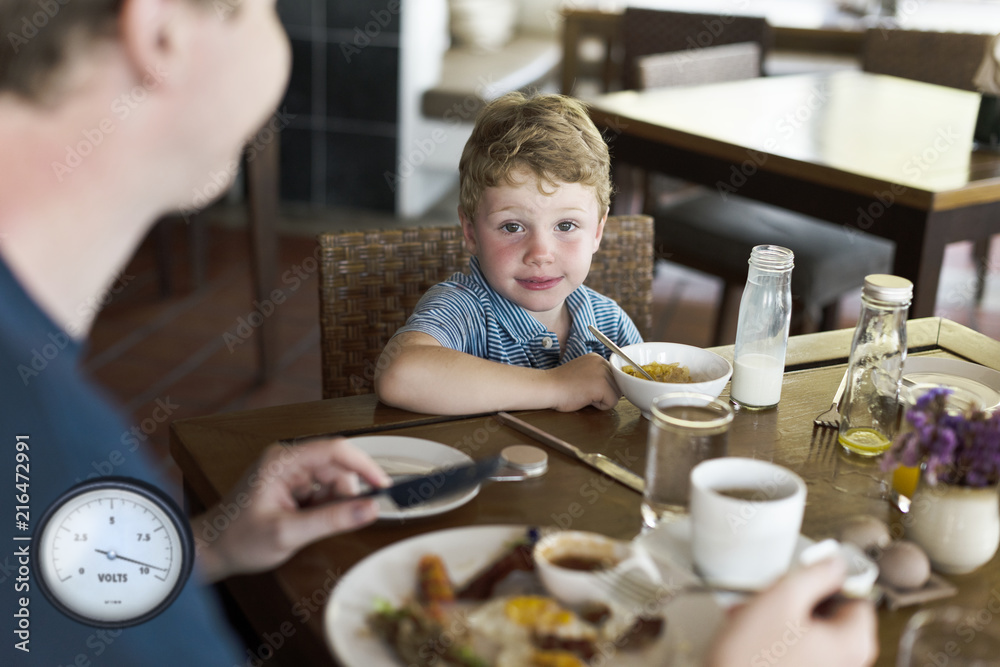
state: 9.5 V
